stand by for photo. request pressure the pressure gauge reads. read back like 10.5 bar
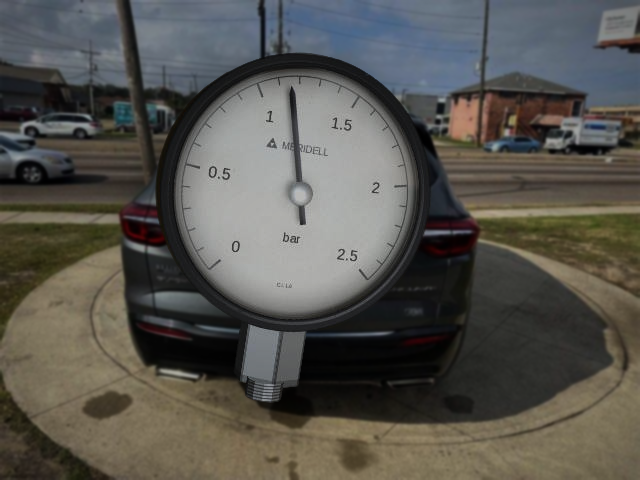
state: 1.15 bar
